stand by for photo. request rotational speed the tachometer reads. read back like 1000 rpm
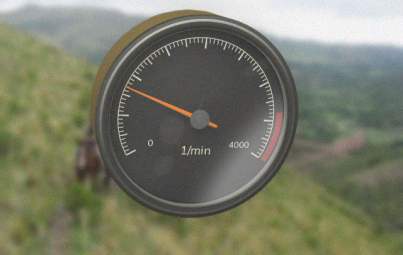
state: 850 rpm
